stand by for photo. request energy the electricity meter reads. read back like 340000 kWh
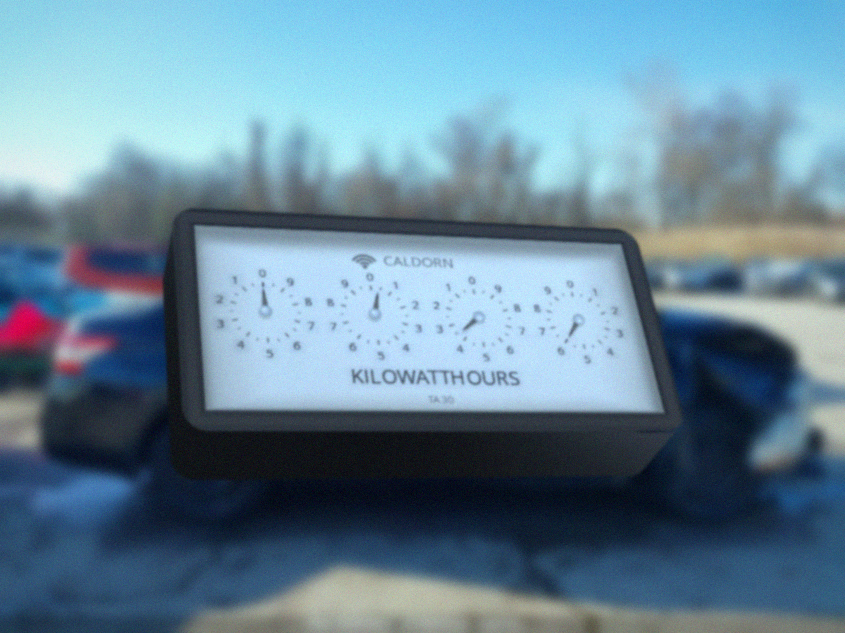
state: 36 kWh
